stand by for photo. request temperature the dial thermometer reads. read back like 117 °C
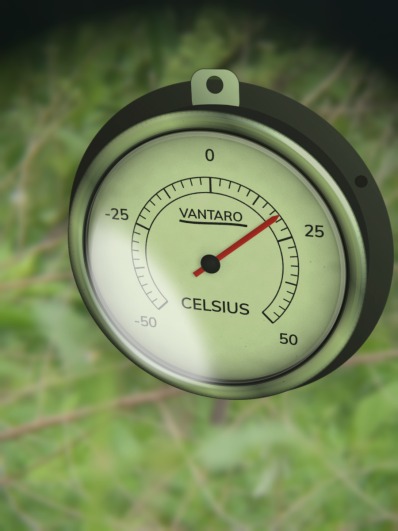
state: 18.75 °C
